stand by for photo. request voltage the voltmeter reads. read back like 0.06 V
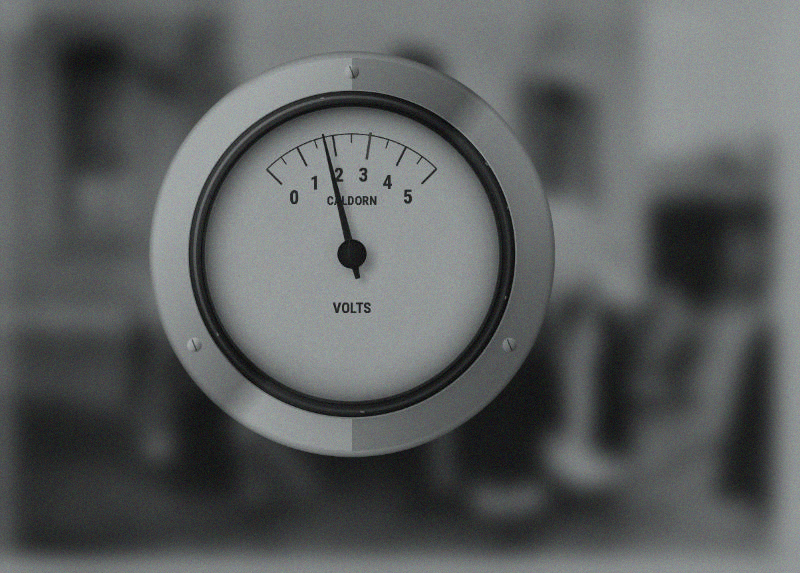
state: 1.75 V
